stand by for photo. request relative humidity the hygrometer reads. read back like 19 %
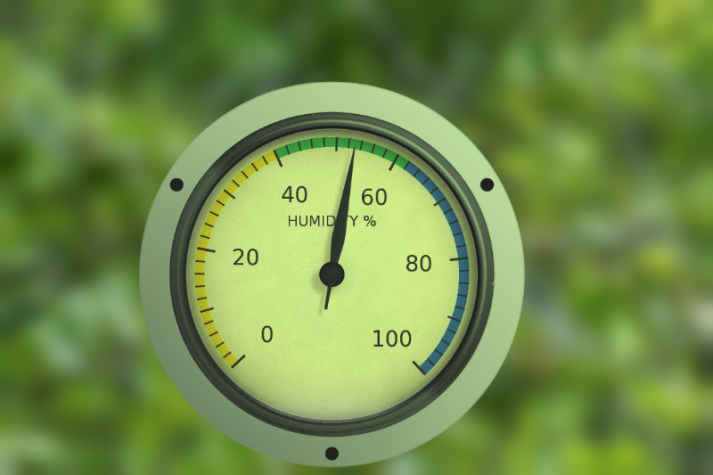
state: 53 %
